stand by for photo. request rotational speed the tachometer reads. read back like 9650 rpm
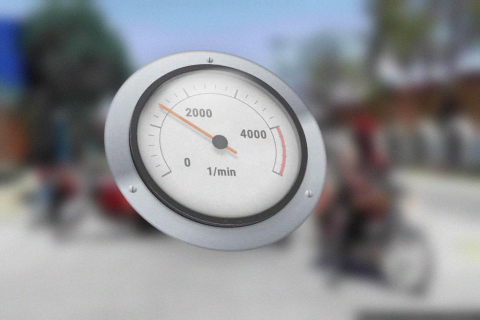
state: 1400 rpm
